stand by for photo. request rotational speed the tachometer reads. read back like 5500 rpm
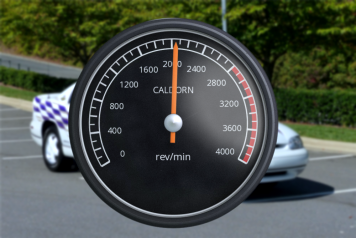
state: 2050 rpm
